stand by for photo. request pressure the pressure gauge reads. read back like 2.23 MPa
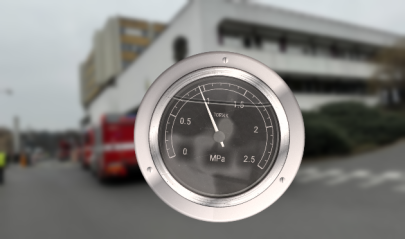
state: 0.95 MPa
